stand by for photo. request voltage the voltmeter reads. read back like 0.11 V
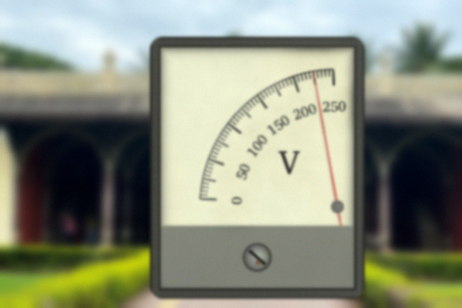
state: 225 V
